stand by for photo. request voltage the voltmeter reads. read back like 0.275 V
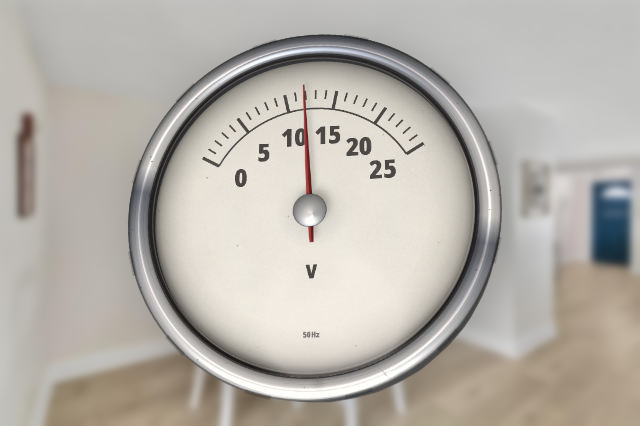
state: 12 V
